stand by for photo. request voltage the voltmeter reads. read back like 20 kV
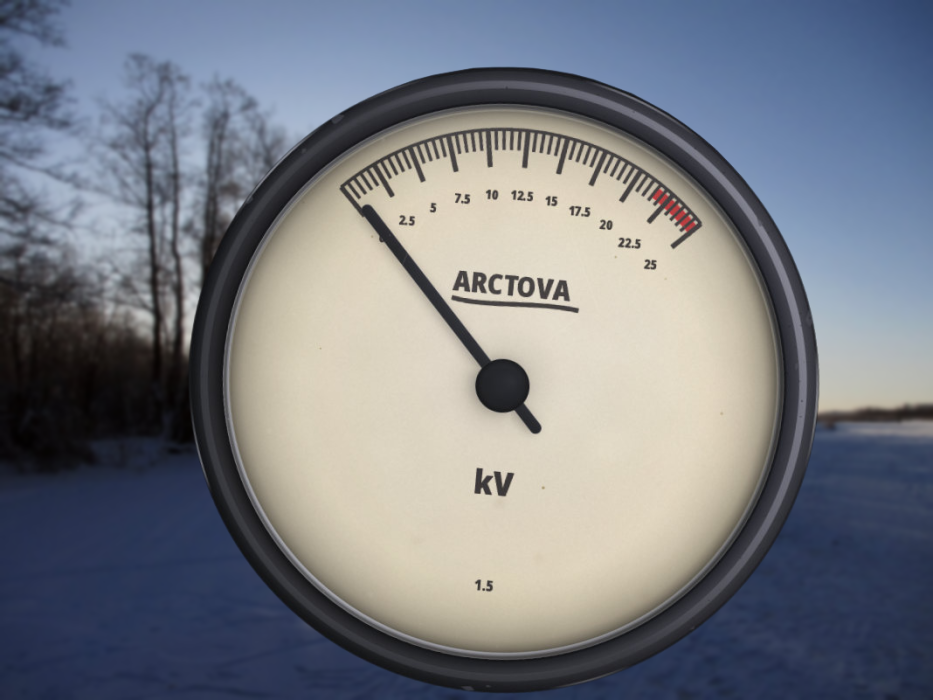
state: 0.5 kV
